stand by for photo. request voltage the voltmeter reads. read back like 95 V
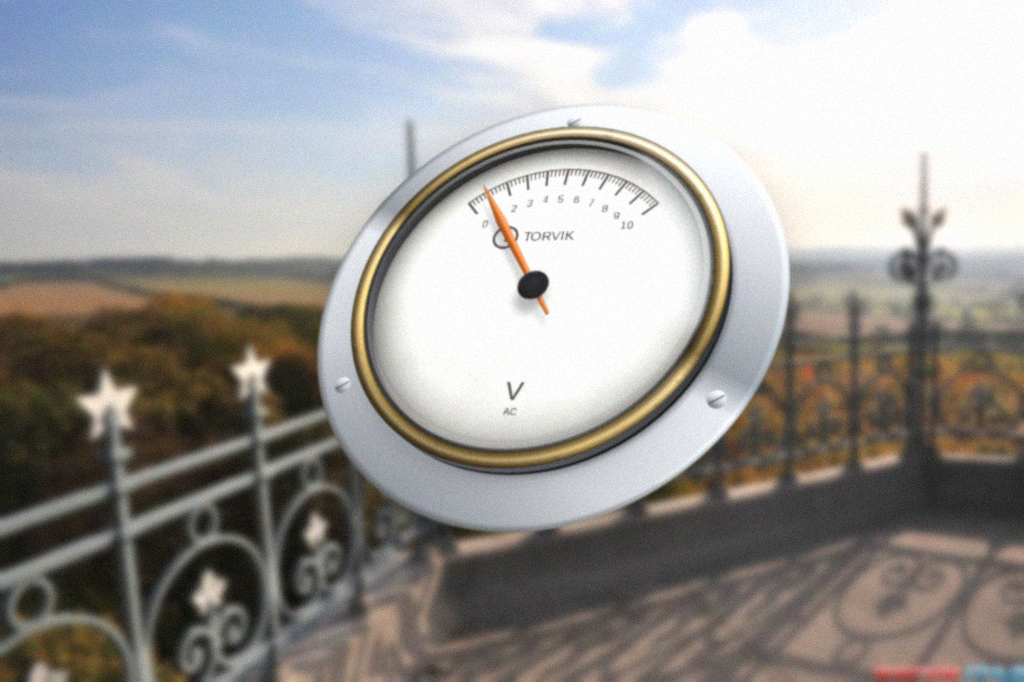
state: 1 V
